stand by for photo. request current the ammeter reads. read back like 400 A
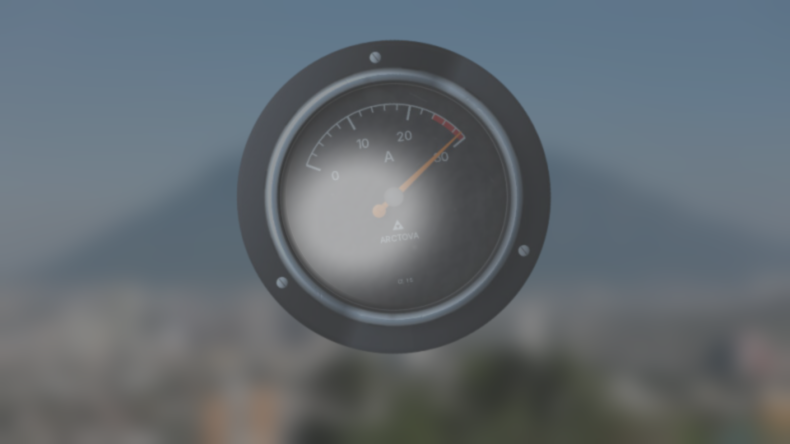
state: 29 A
